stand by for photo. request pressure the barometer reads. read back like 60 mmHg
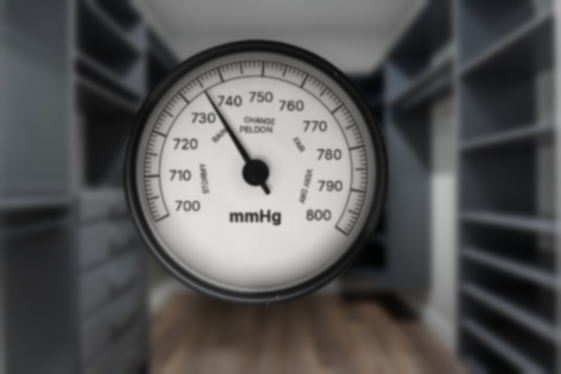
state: 735 mmHg
